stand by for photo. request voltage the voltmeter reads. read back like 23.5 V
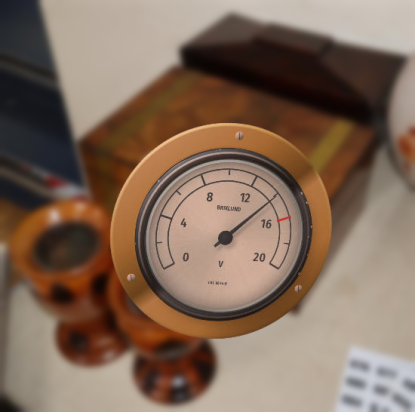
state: 14 V
